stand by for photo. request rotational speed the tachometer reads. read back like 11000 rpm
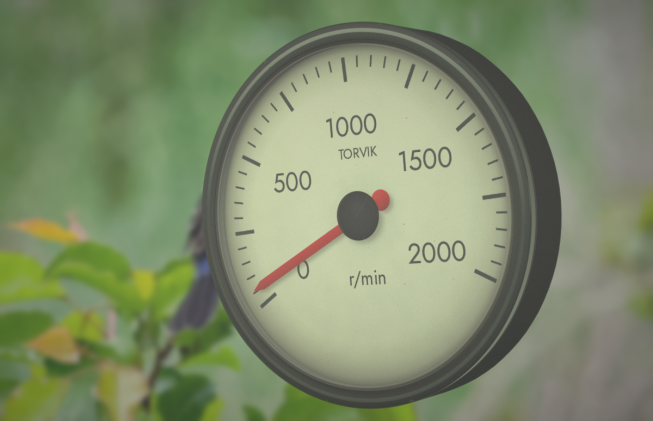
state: 50 rpm
